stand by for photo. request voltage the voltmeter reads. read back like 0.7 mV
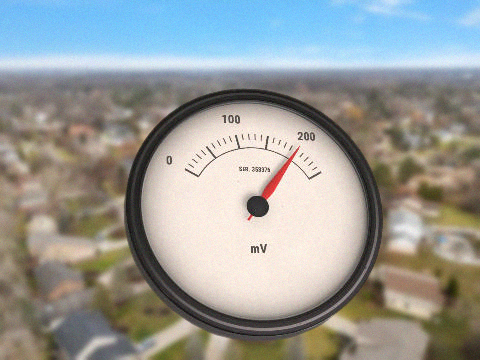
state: 200 mV
